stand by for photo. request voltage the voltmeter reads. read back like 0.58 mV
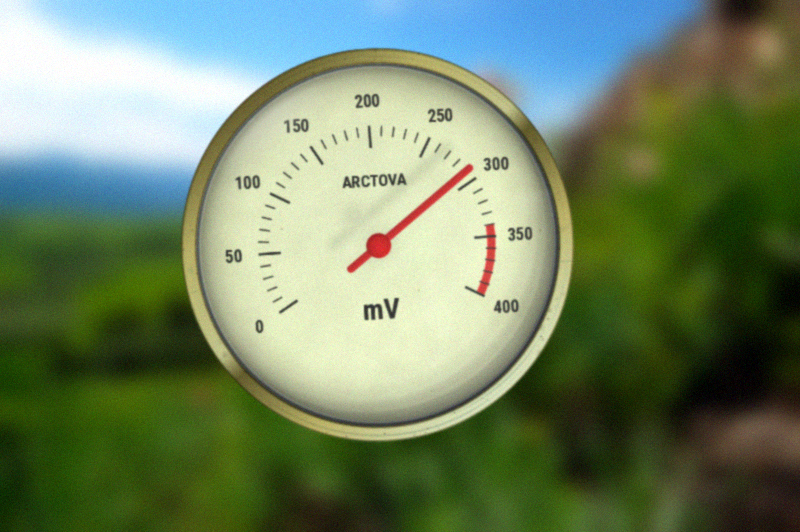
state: 290 mV
